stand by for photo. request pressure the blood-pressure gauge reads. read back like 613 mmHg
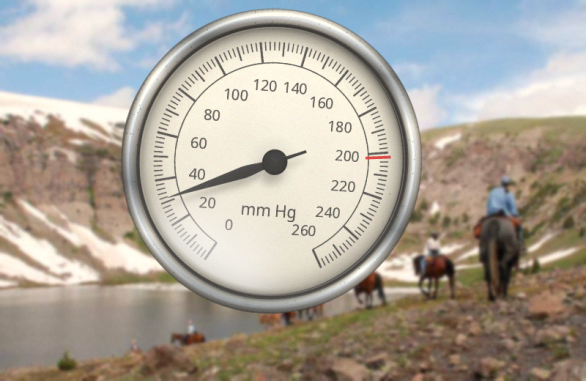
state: 32 mmHg
